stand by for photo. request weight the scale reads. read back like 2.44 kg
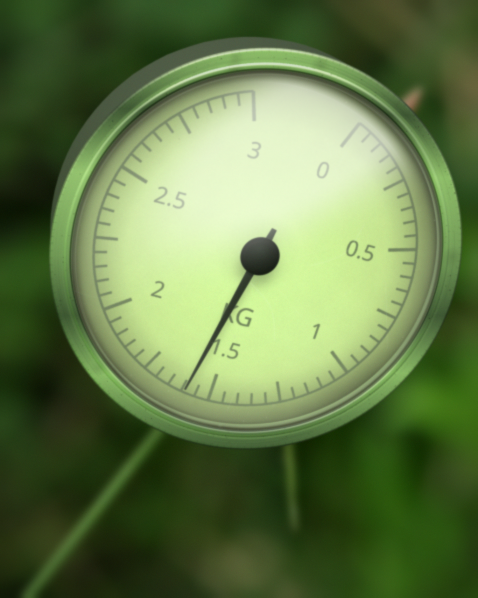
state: 1.6 kg
